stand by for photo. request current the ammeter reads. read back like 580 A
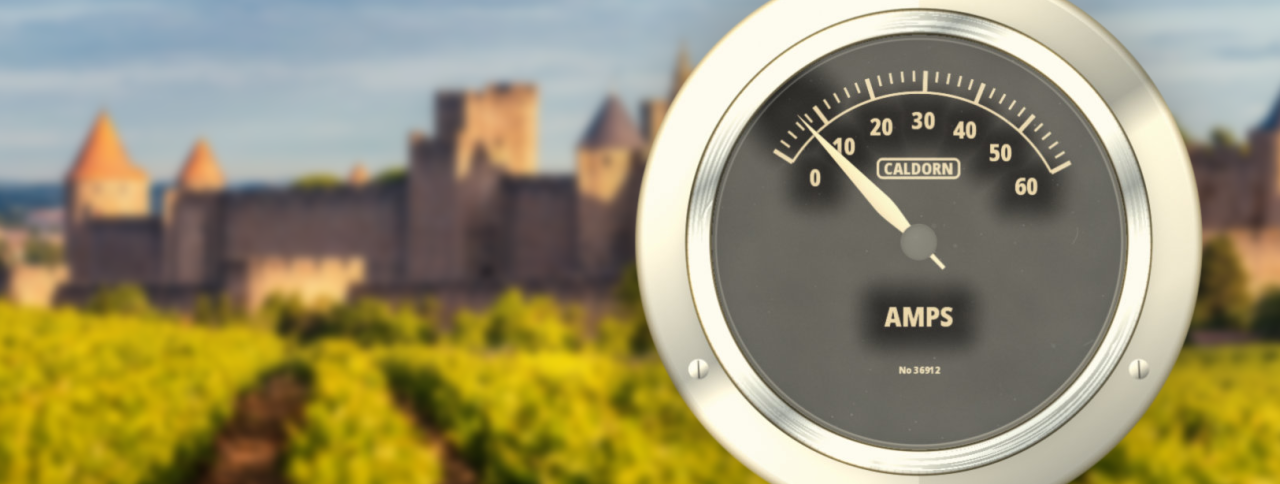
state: 7 A
